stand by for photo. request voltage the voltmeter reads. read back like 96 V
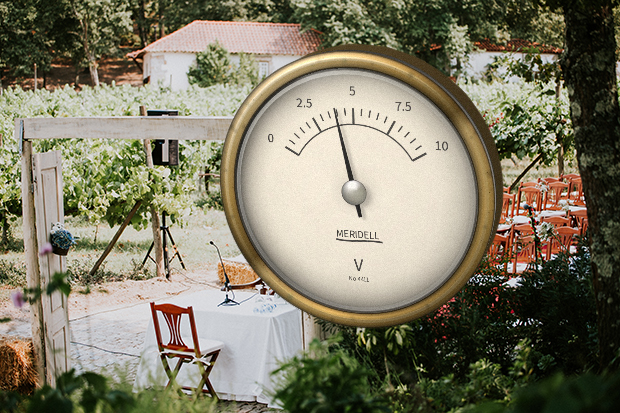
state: 4 V
